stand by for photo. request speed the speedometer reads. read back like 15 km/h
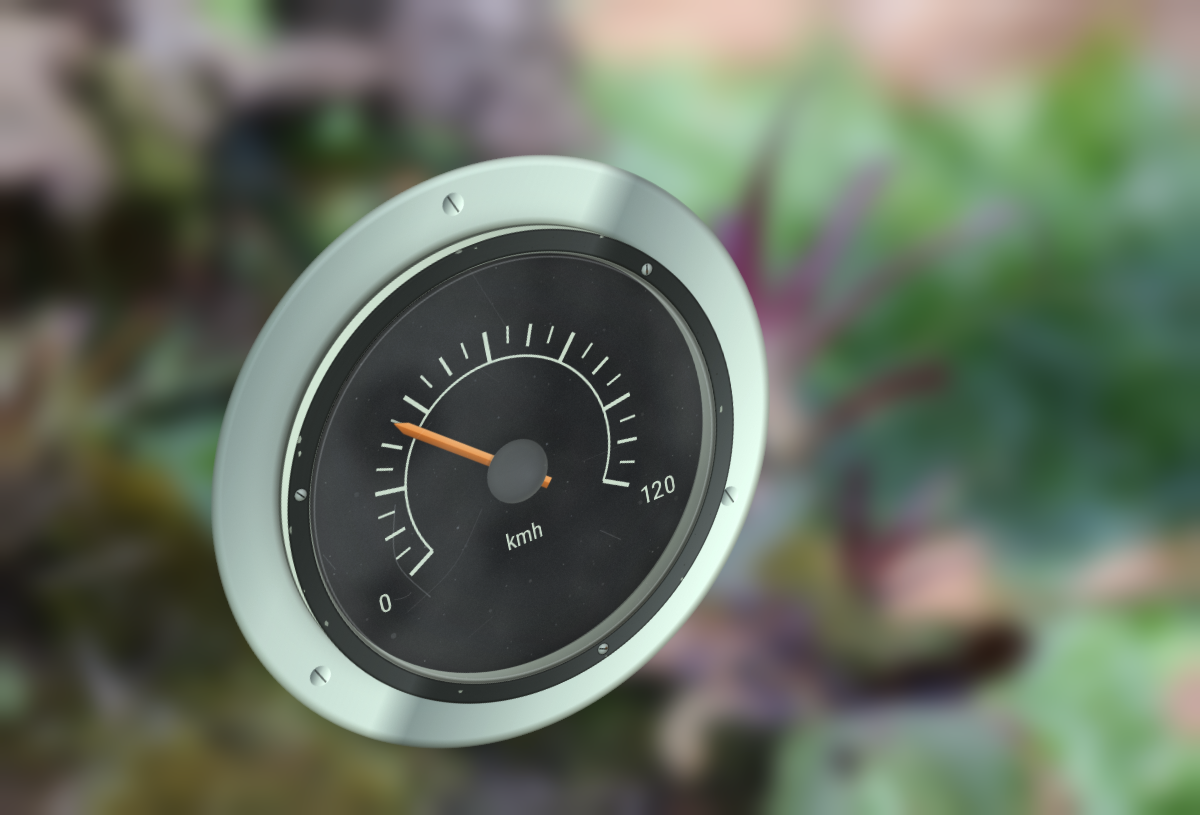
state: 35 km/h
